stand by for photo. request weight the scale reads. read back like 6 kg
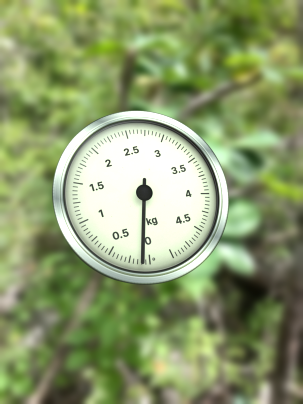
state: 0.1 kg
